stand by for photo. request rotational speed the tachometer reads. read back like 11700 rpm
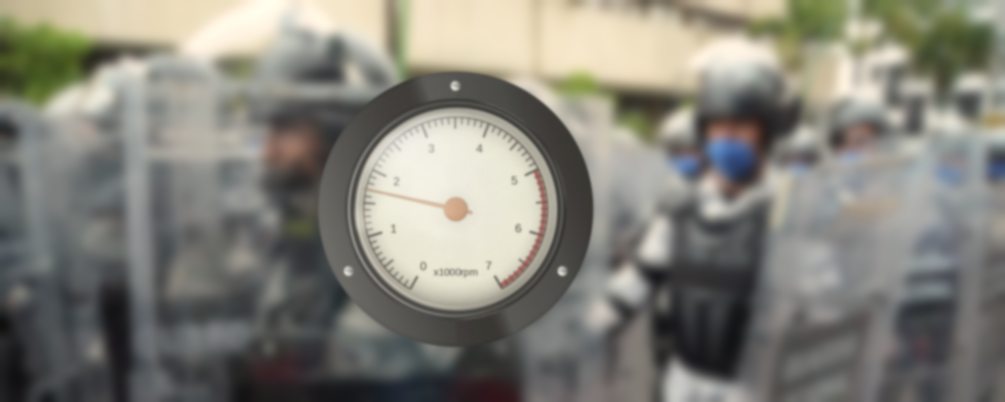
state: 1700 rpm
